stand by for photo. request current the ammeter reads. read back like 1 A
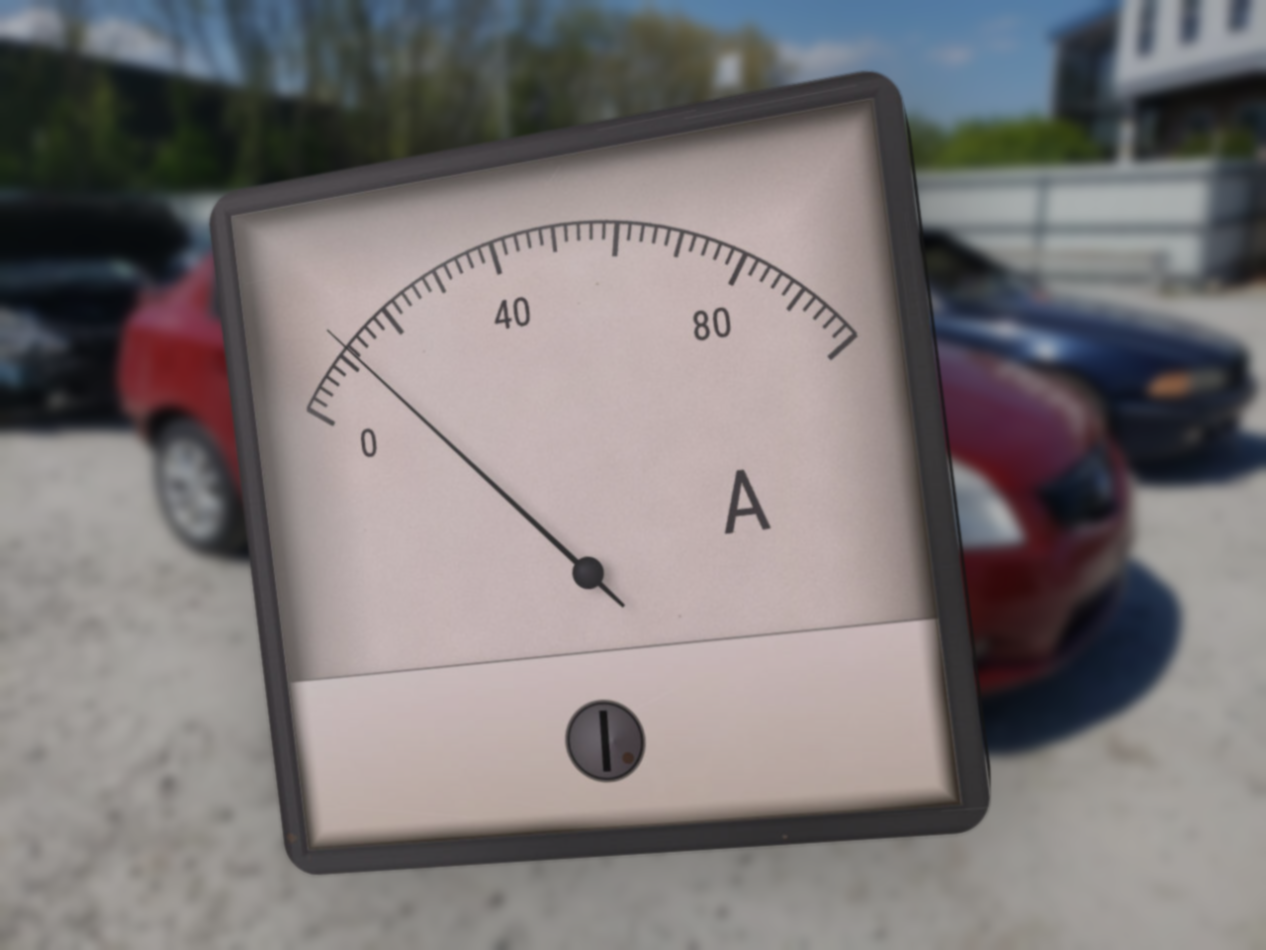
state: 12 A
